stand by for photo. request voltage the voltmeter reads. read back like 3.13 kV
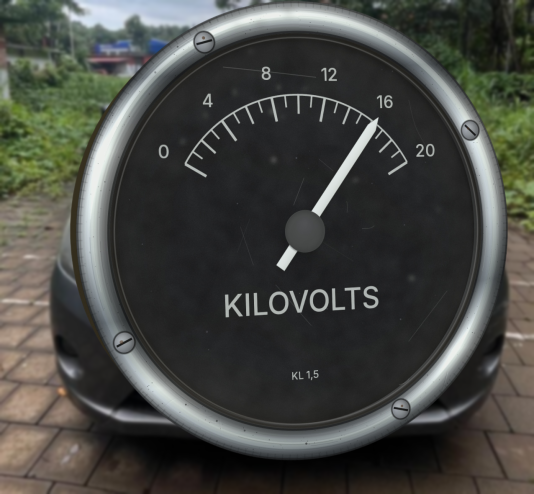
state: 16 kV
